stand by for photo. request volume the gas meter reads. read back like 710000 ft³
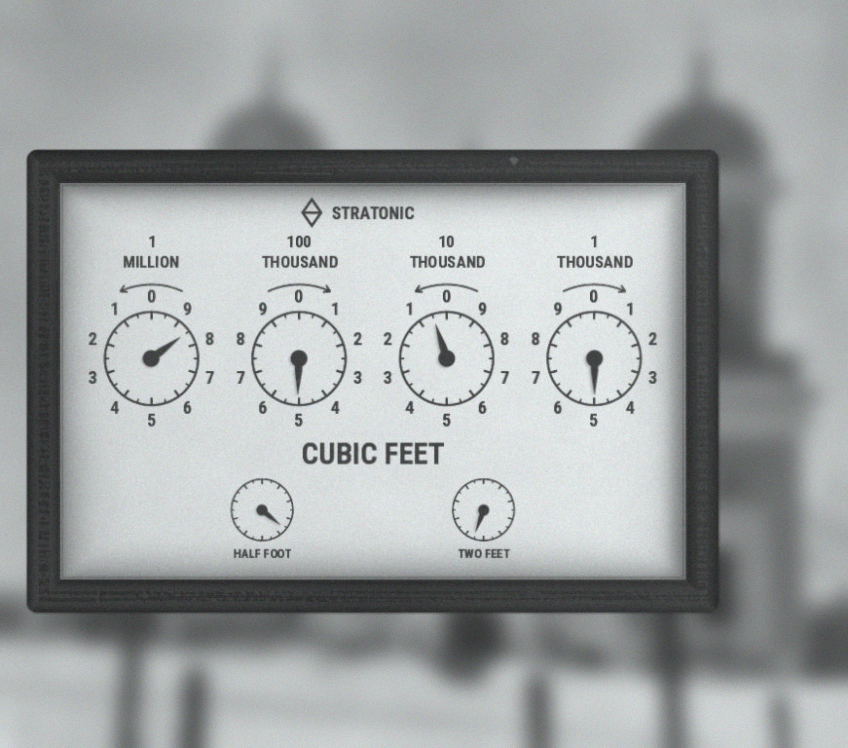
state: 850500 ft³
